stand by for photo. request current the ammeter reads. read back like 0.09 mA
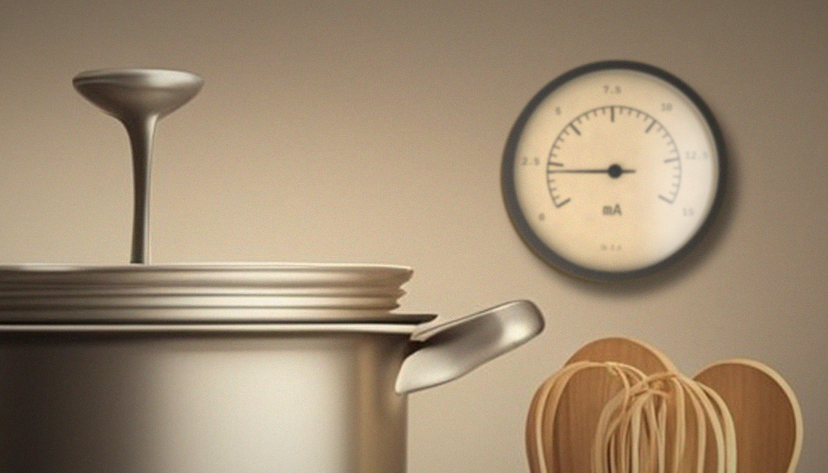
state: 2 mA
